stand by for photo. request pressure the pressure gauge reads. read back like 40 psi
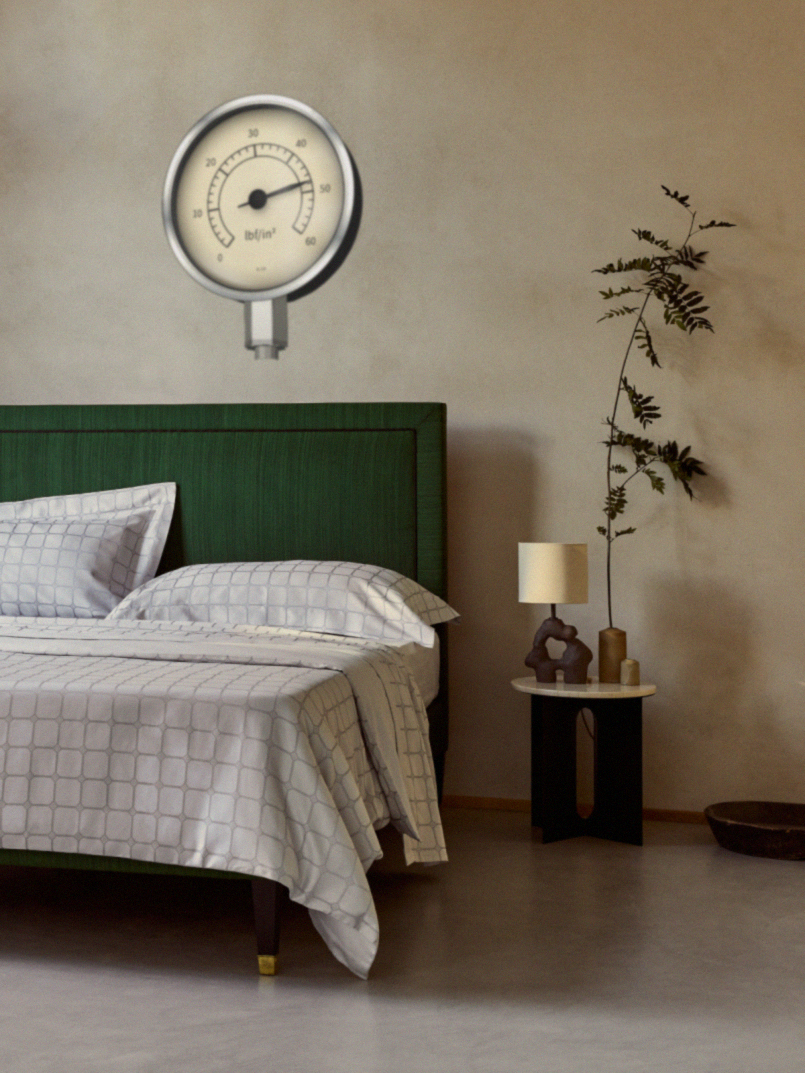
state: 48 psi
